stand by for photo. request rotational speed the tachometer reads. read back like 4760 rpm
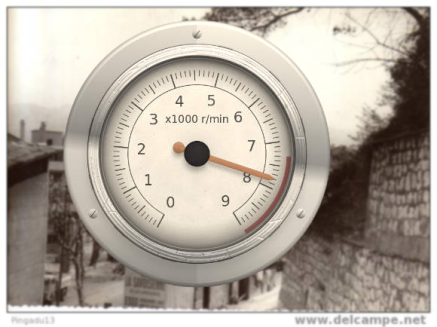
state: 7800 rpm
